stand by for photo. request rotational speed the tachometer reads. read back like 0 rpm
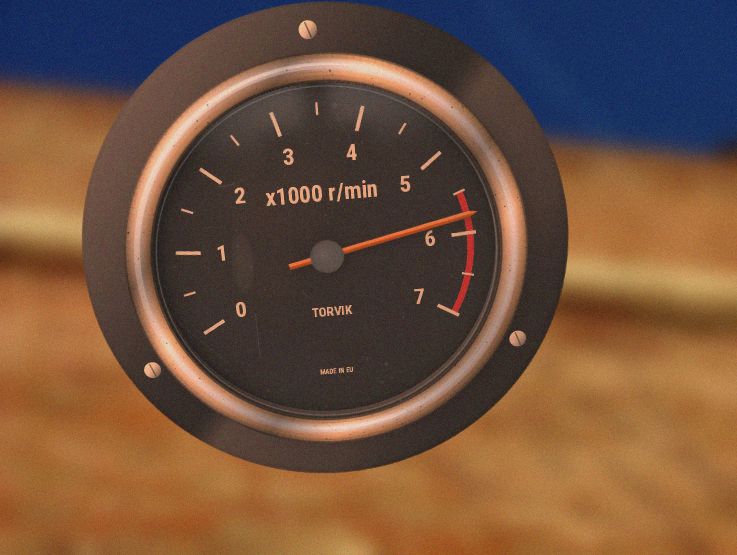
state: 5750 rpm
